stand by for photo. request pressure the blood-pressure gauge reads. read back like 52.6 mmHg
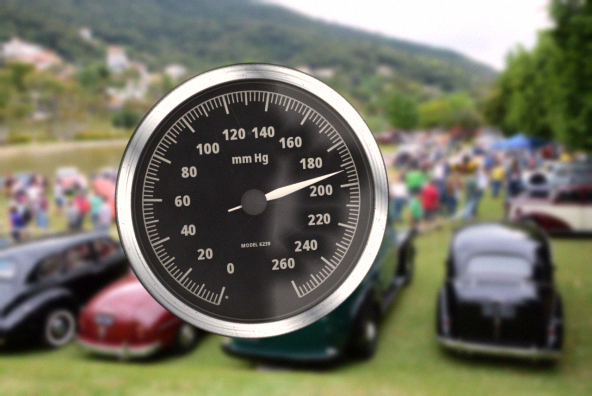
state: 192 mmHg
